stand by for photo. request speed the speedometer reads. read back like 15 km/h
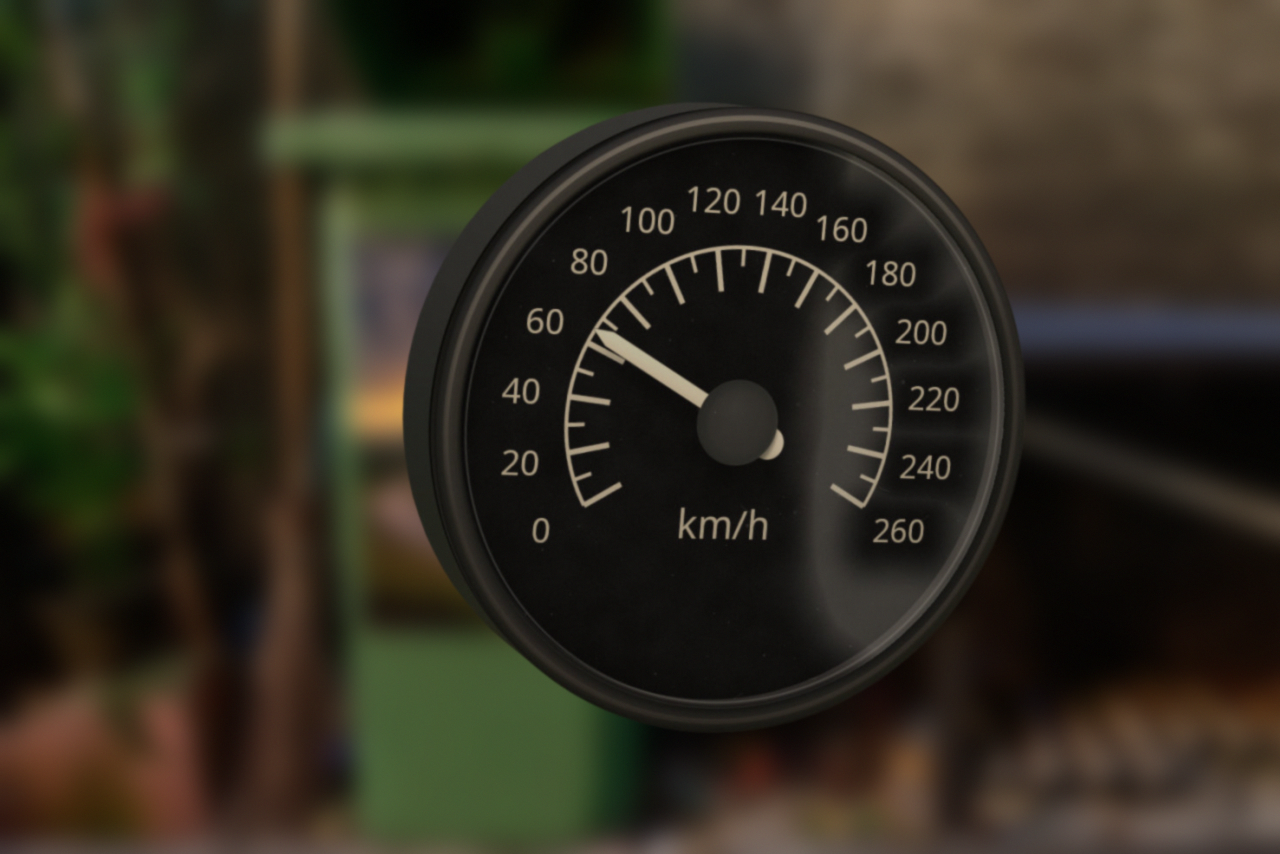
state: 65 km/h
